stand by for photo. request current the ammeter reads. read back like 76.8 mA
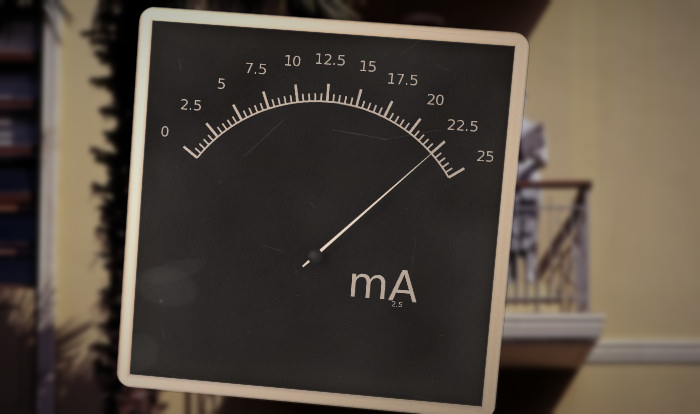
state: 22.5 mA
